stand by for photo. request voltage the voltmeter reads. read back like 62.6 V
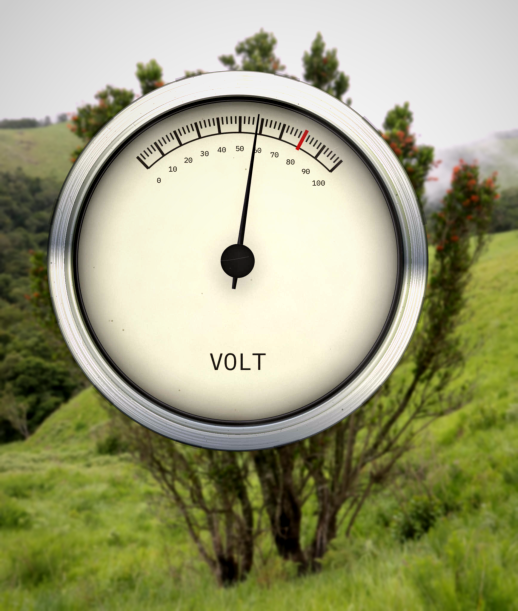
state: 58 V
